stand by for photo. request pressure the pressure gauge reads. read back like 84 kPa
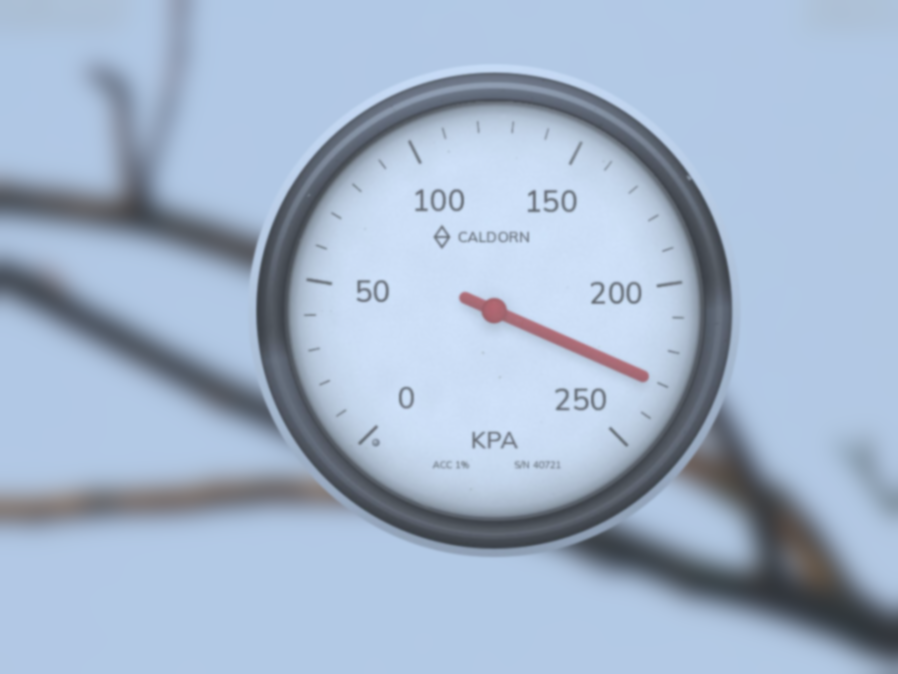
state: 230 kPa
